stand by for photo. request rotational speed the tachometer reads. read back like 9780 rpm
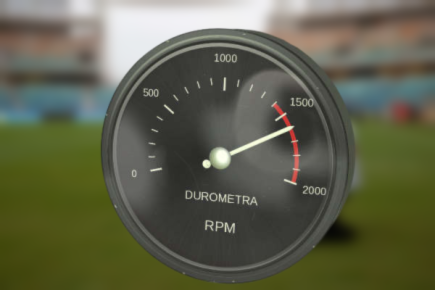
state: 1600 rpm
